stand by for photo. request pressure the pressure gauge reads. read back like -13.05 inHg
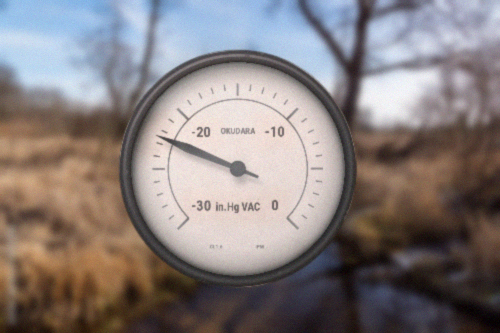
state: -22.5 inHg
